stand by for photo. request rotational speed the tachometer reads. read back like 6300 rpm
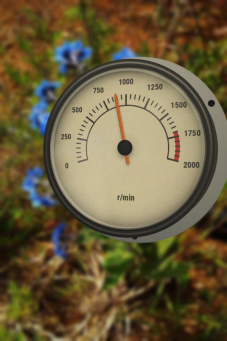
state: 900 rpm
